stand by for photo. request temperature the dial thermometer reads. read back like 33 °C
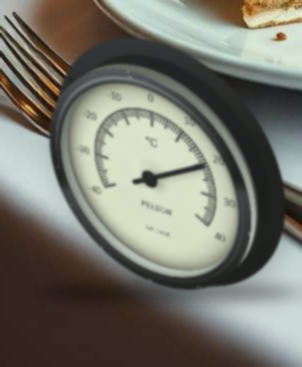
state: 20 °C
